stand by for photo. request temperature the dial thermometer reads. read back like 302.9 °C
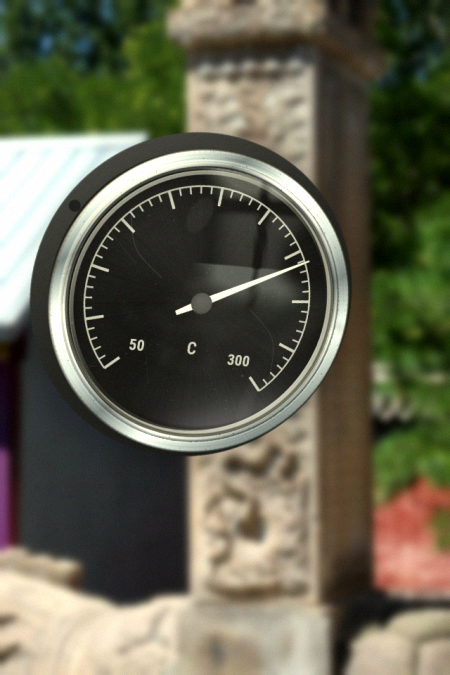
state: 230 °C
